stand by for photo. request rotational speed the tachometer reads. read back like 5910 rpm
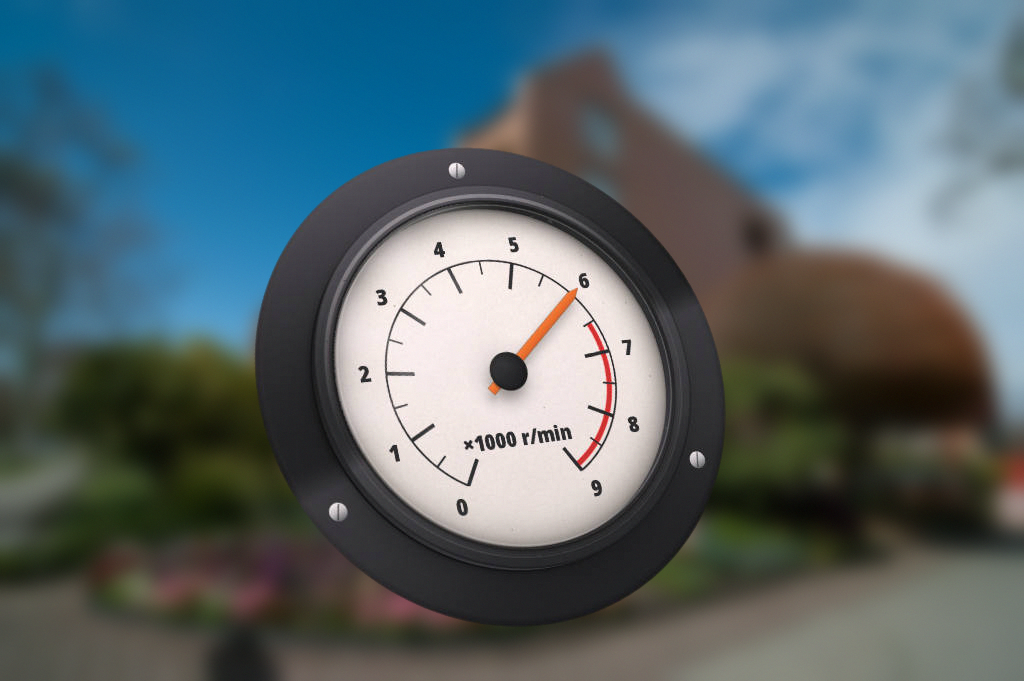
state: 6000 rpm
